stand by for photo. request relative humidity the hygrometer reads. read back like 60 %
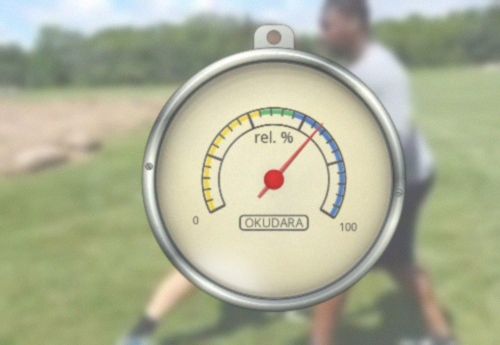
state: 66 %
